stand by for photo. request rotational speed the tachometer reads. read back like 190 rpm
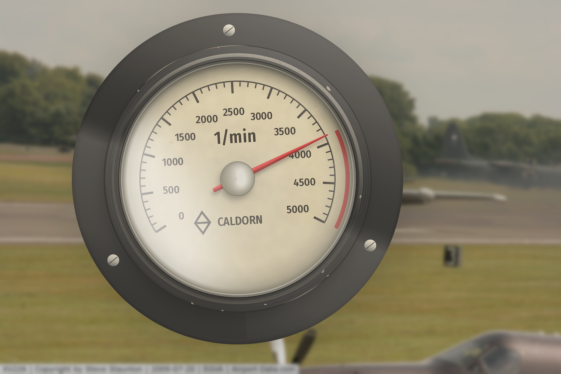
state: 3900 rpm
